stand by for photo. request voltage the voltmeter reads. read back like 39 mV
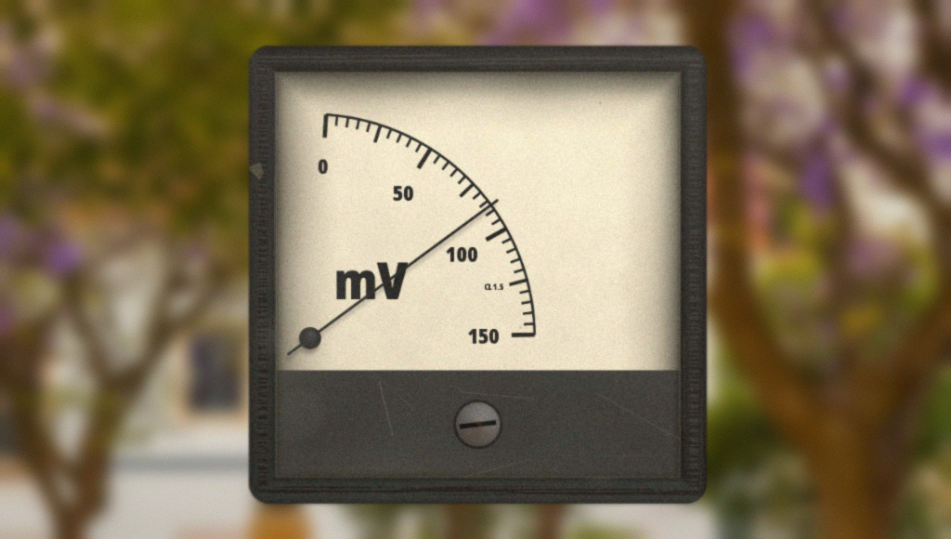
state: 87.5 mV
